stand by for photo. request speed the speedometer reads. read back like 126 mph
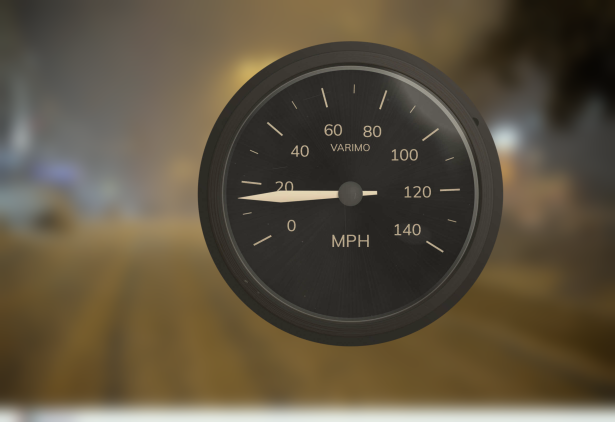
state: 15 mph
